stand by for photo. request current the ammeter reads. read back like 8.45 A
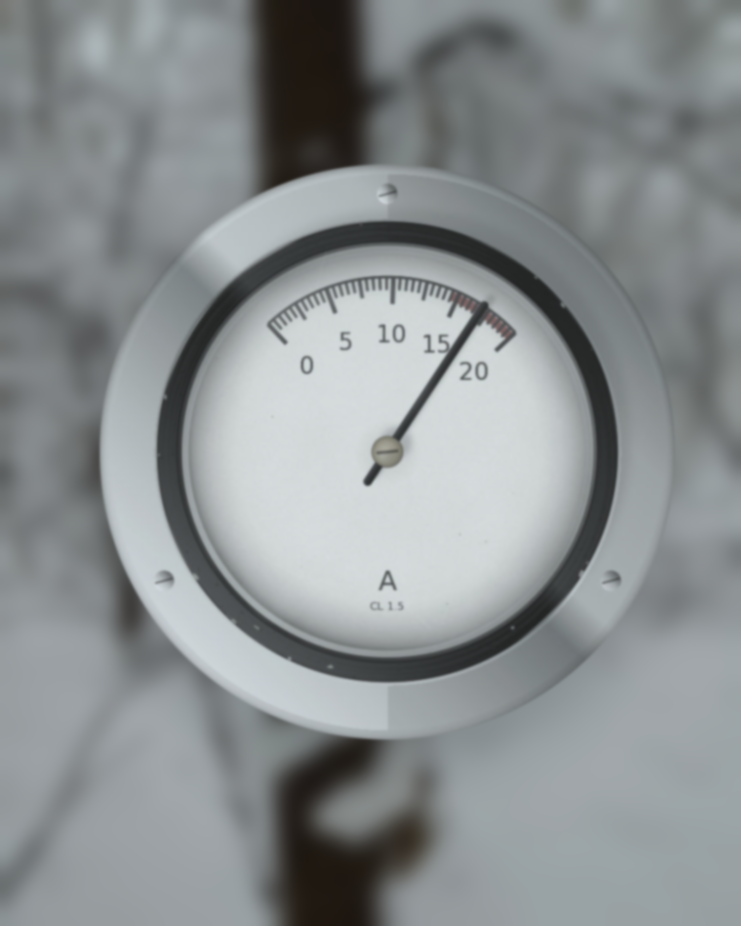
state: 17 A
